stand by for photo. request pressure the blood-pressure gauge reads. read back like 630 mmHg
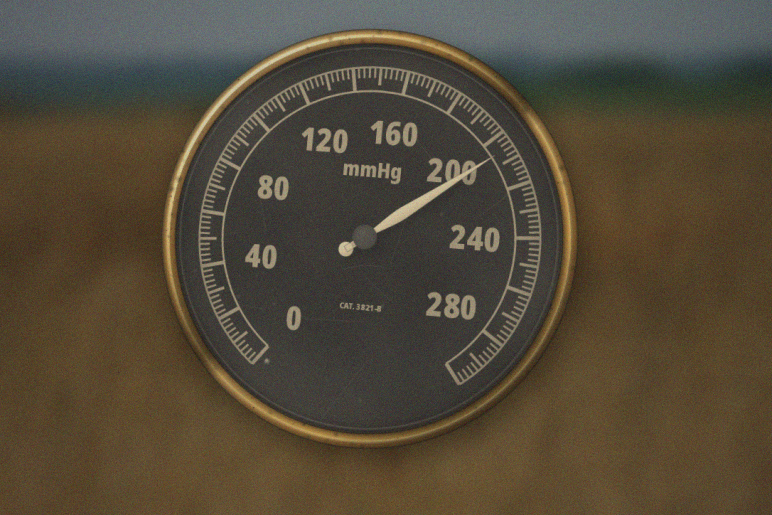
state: 206 mmHg
